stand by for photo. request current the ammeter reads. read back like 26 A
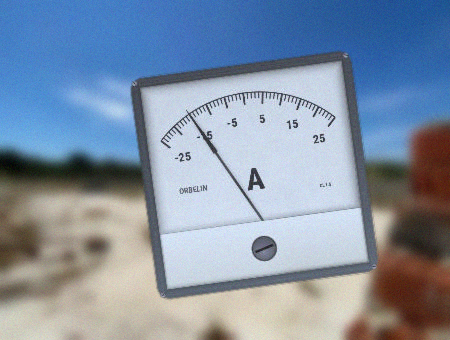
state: -15 A
